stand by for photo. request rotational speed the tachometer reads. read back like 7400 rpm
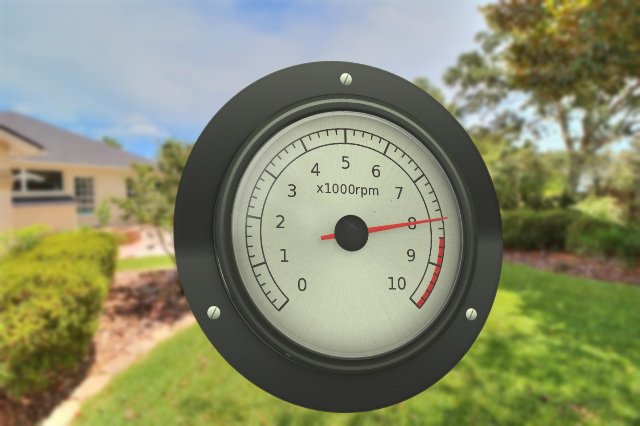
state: 8000 rpm
